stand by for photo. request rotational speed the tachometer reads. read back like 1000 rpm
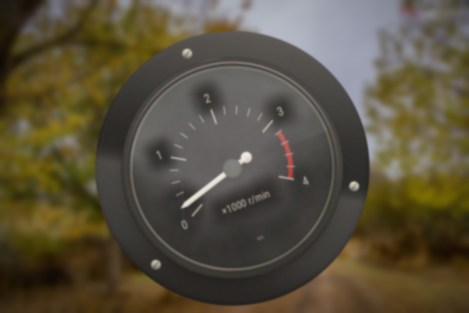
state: 200 rpm
